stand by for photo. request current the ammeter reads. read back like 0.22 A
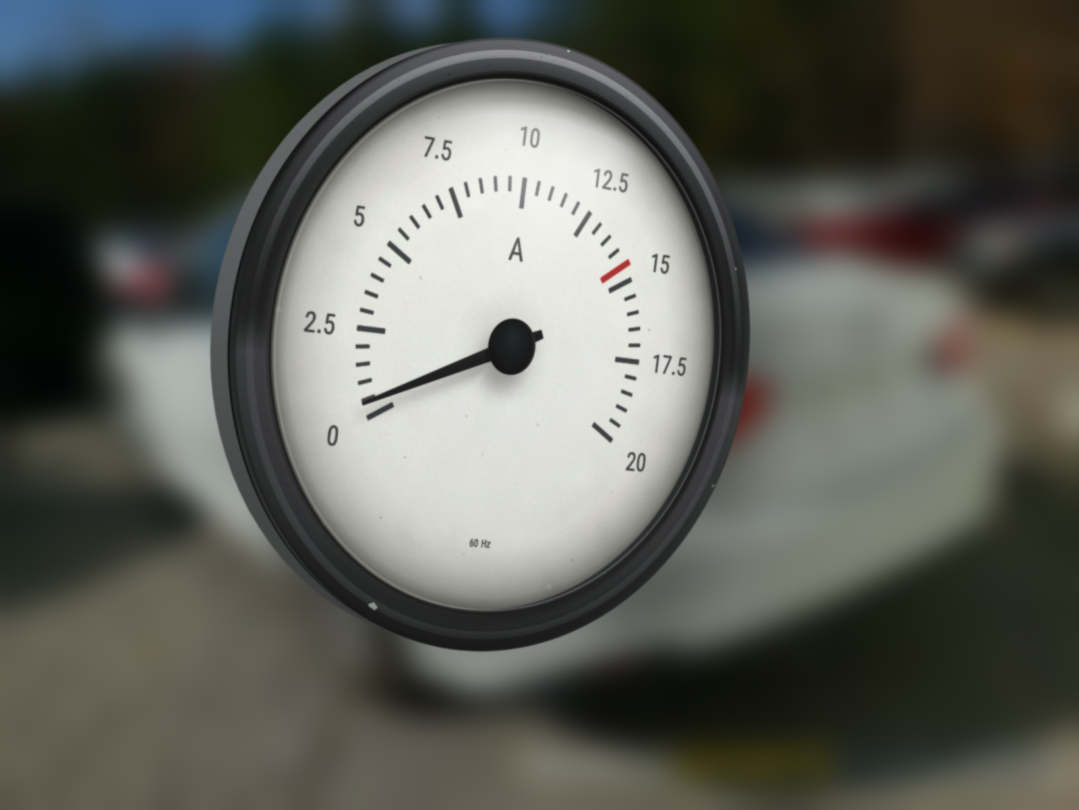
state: 0.5 A
